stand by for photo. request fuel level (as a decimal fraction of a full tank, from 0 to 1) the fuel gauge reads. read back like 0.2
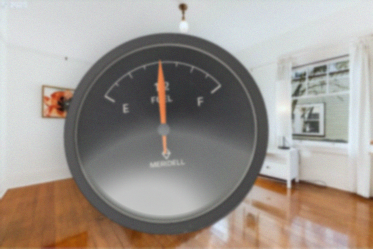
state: 0.5
